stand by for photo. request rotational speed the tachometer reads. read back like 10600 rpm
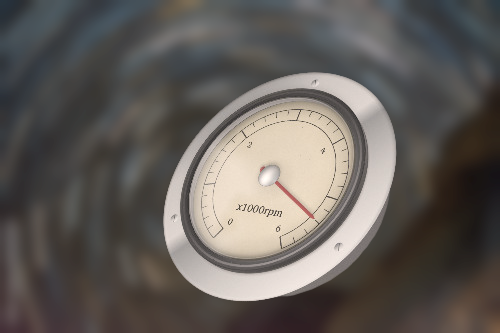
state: 5400 rpm
